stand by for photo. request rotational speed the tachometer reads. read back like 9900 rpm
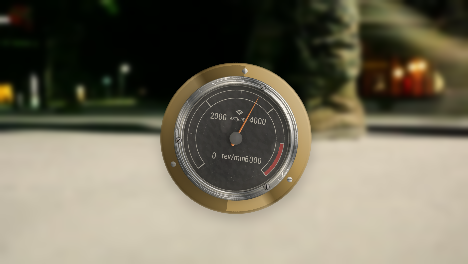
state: 3500 rpm
